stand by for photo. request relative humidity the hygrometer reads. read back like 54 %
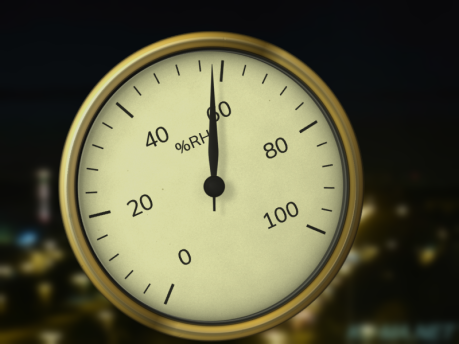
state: 58 %
